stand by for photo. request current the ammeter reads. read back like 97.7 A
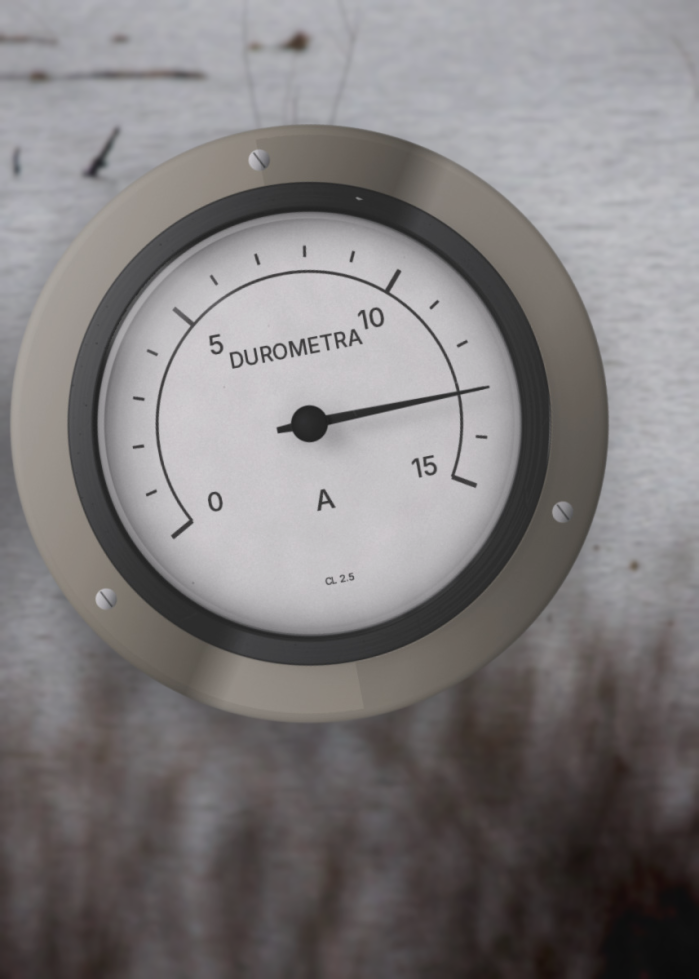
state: 13 A
